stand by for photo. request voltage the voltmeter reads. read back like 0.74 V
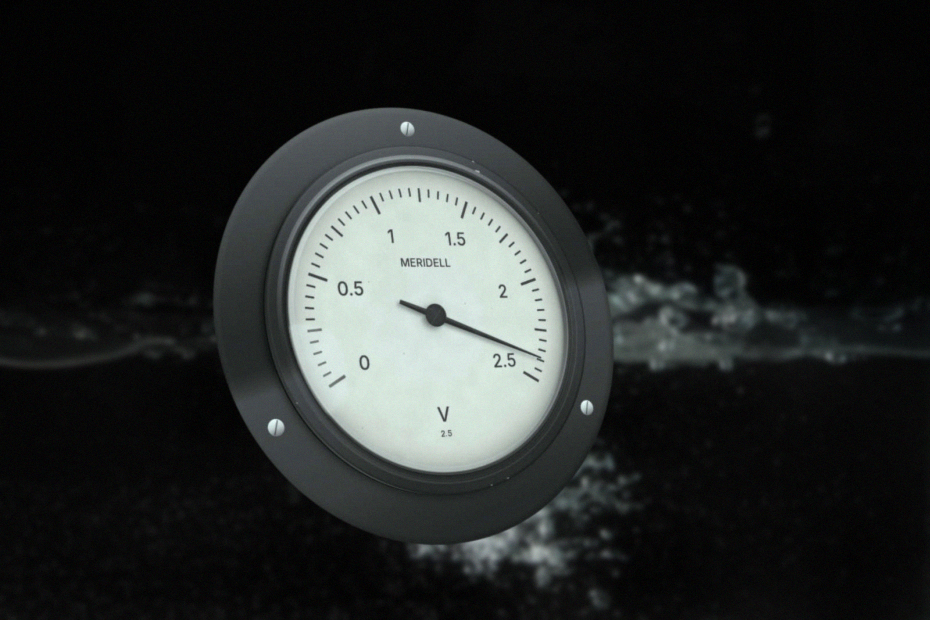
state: 2.4 V
